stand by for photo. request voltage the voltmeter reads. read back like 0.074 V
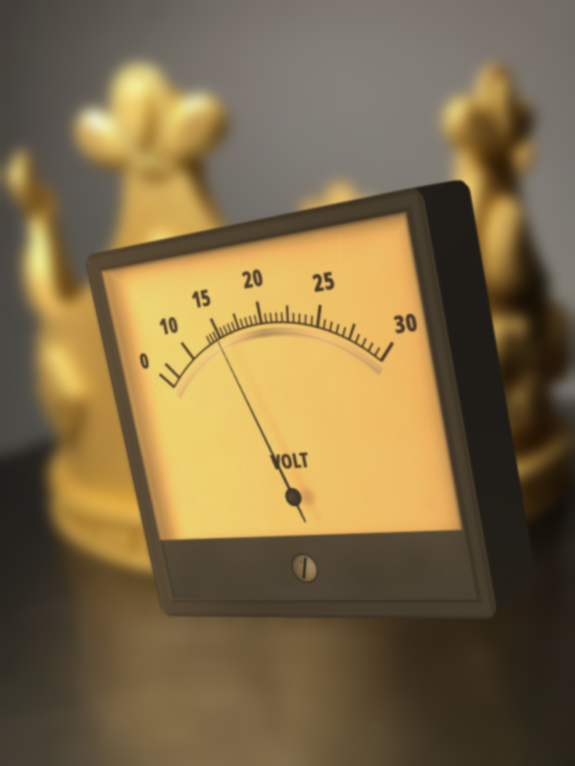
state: 15 V
